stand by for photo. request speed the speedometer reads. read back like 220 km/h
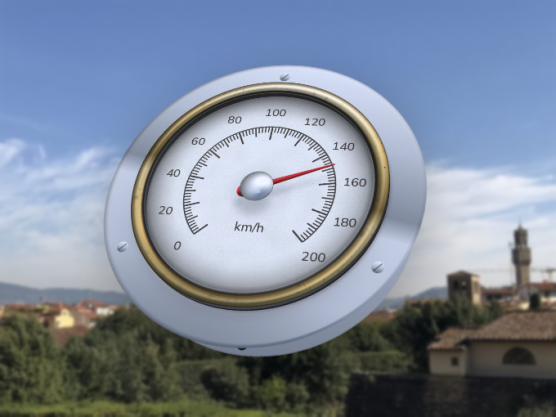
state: 150 km/h
